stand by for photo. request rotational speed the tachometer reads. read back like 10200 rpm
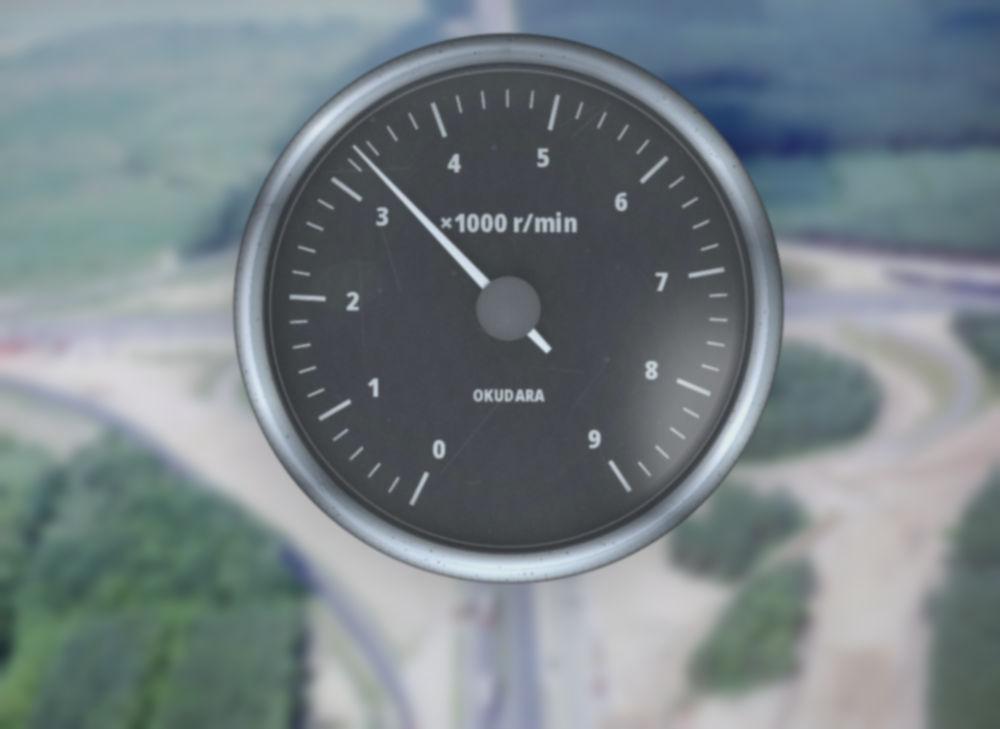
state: 3300 rpm
